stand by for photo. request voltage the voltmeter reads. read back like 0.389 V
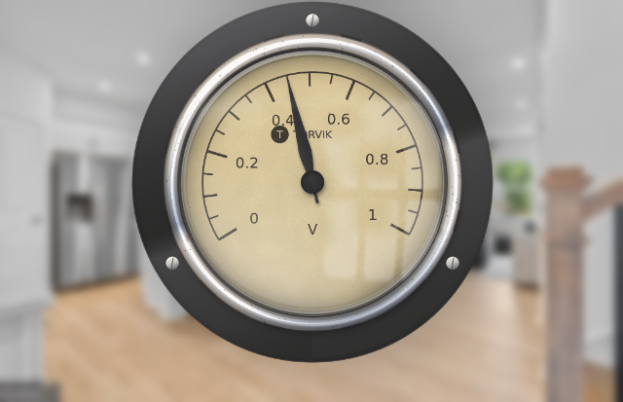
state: 0.45 V
